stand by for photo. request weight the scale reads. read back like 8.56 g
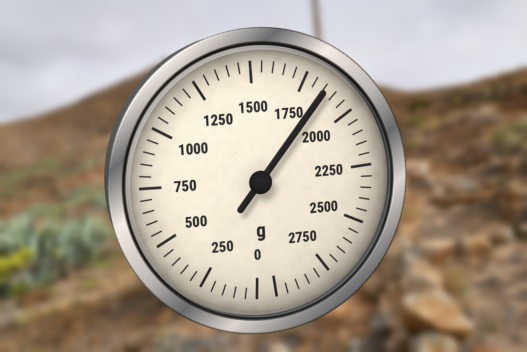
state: 1850 g
